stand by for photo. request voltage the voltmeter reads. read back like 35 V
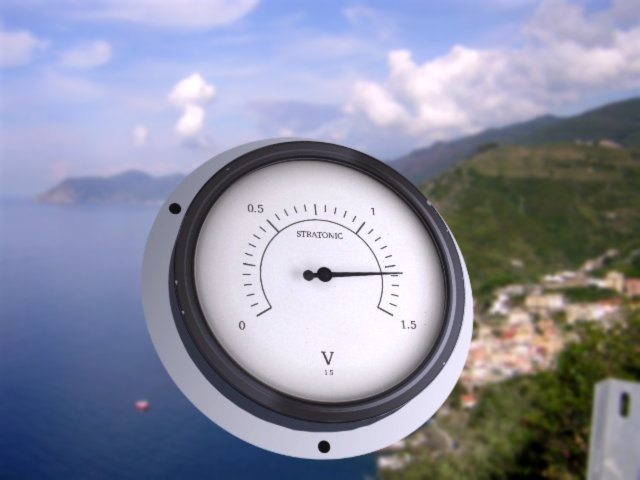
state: 1.3 V
